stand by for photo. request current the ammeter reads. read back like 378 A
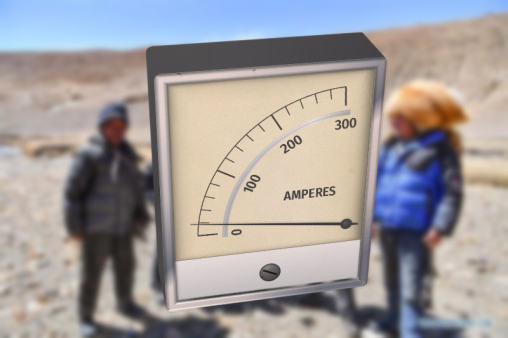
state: 20 A
